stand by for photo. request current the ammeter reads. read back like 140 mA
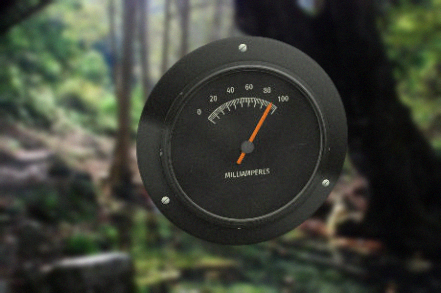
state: 90 mA
